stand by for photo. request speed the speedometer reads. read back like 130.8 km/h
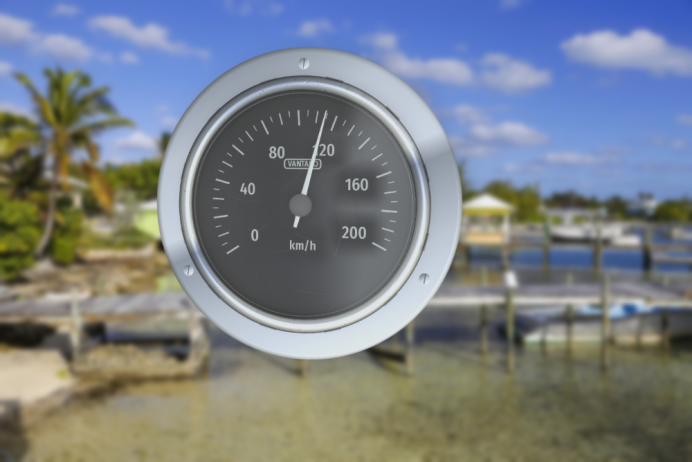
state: 115 km/h
